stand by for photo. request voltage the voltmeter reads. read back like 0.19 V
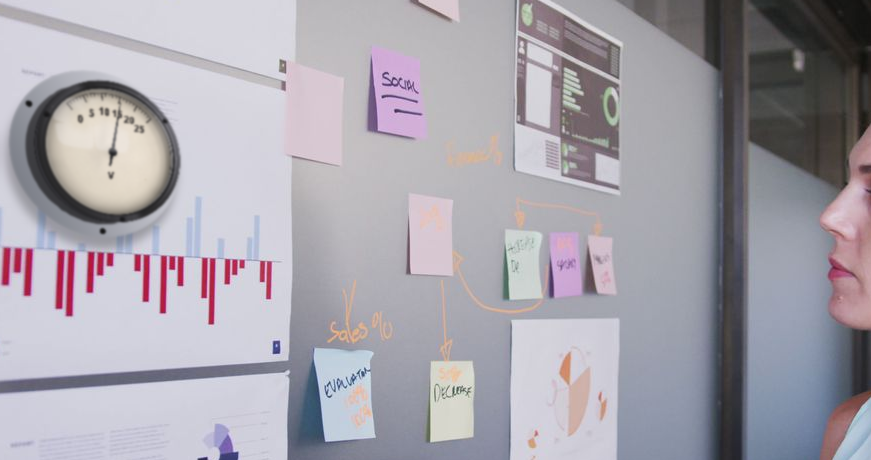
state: 15 V
